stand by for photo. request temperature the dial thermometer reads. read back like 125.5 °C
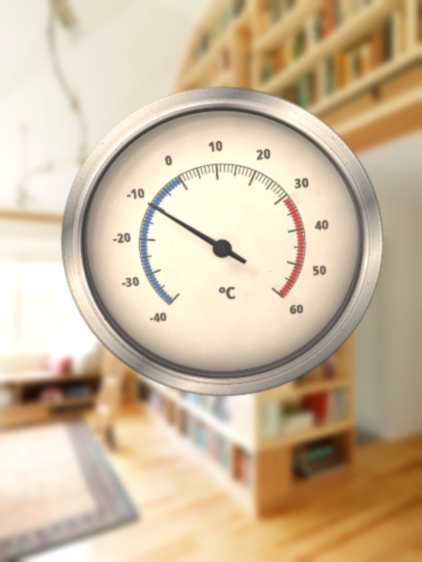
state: -10 °C
